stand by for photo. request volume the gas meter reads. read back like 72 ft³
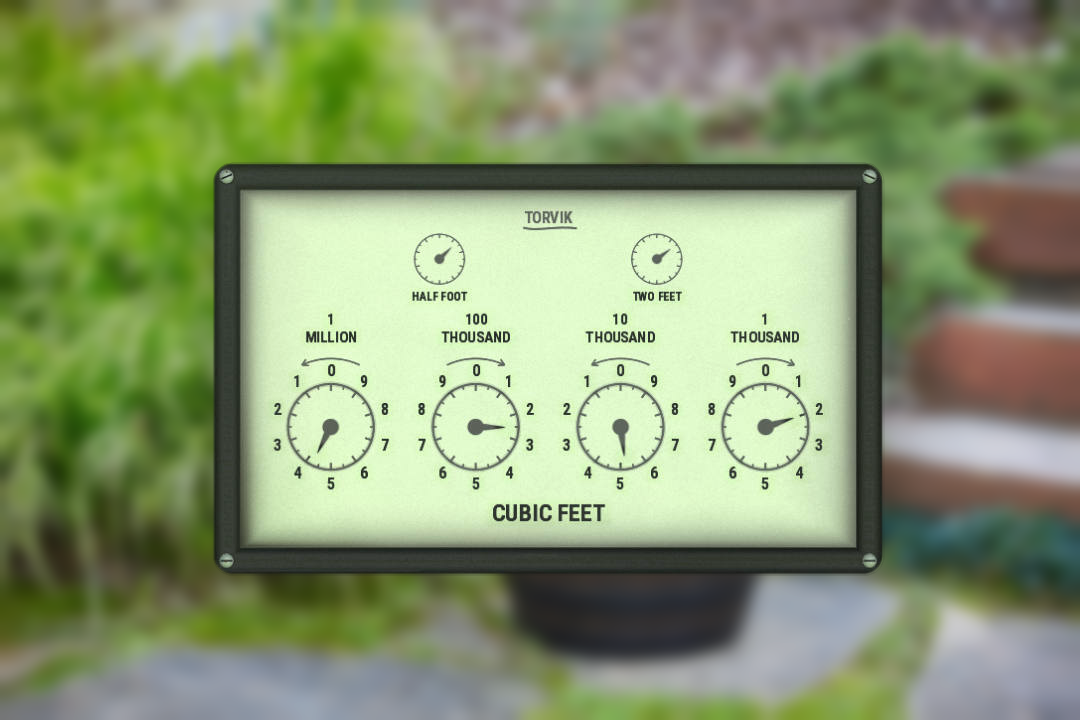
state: 425200 ft³
